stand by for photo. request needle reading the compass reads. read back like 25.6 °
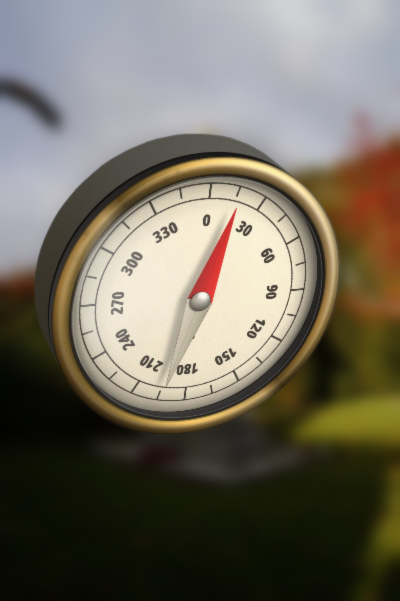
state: 15 °
